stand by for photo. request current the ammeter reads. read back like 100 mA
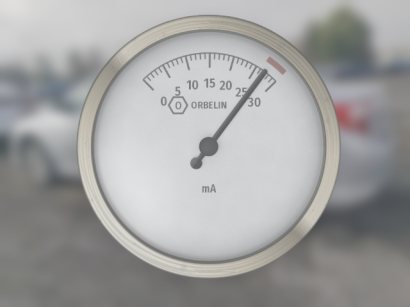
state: 27 mA
